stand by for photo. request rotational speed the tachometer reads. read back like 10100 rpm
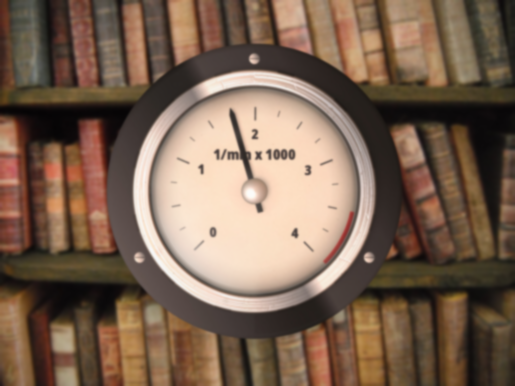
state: 1750 rpm
